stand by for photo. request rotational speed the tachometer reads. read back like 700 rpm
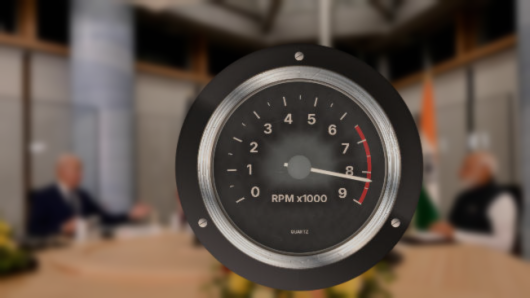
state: 8250 rpm
